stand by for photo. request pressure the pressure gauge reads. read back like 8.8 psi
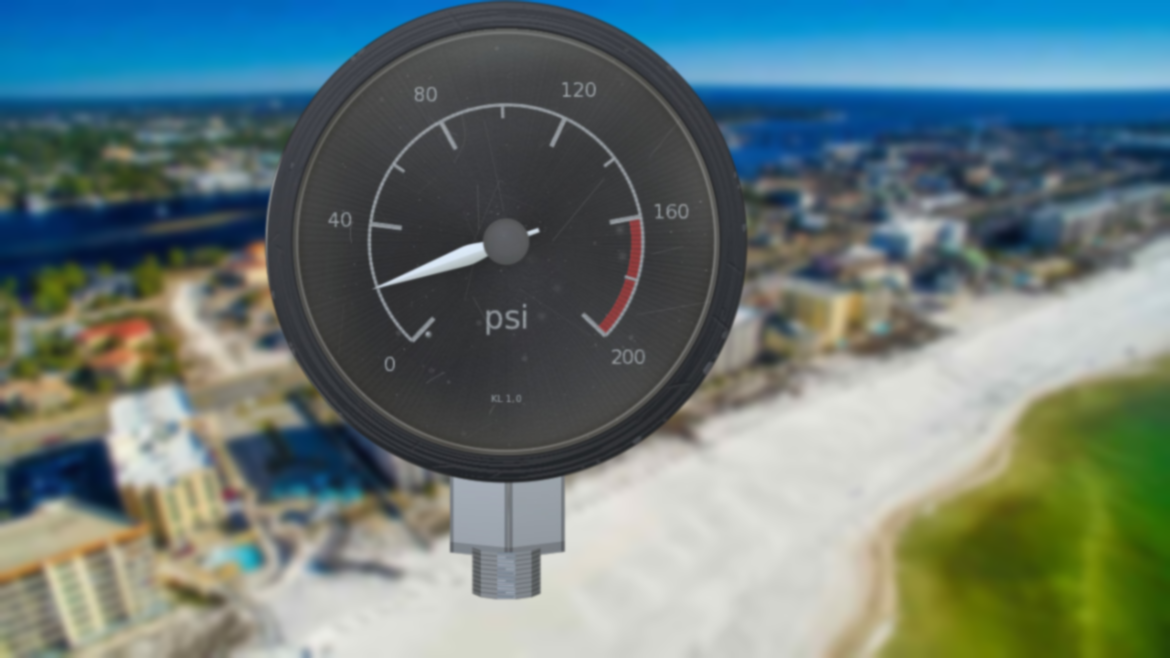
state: 20 psi
